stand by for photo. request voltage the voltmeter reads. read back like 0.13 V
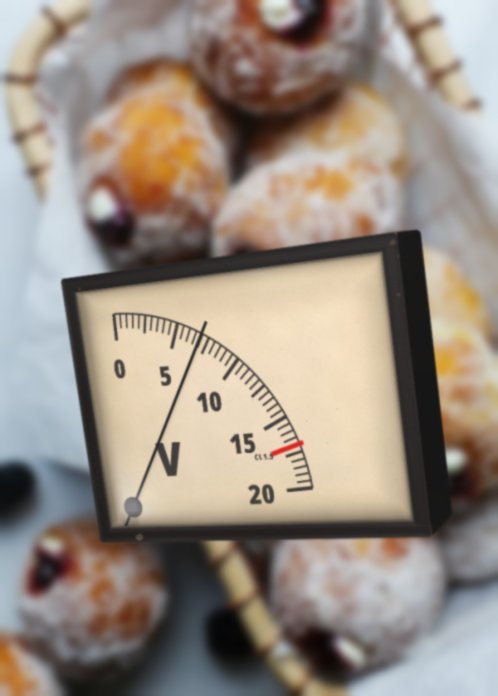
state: 7 V
